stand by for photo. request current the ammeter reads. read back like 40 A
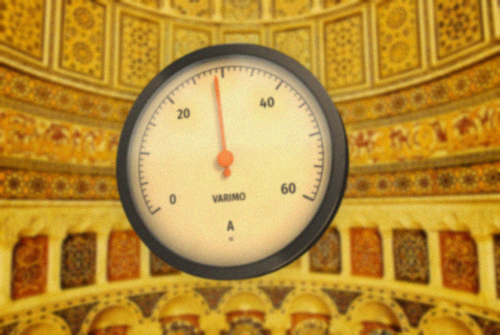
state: 29 A
